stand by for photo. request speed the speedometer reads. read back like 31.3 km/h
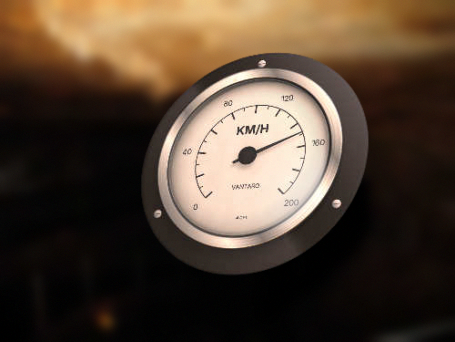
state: 150 km/h
